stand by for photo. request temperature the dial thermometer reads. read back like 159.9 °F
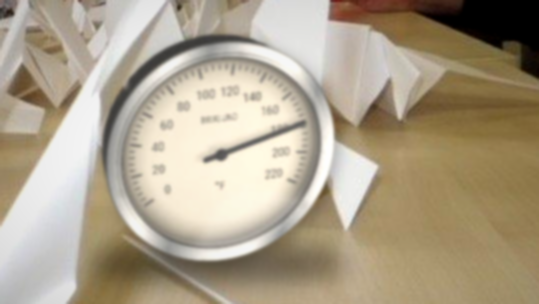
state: 180 °F
